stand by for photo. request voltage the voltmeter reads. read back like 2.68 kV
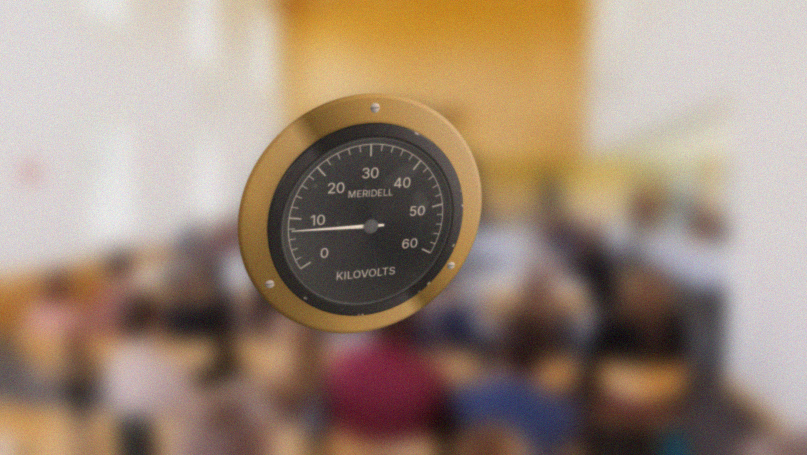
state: 8 kV
